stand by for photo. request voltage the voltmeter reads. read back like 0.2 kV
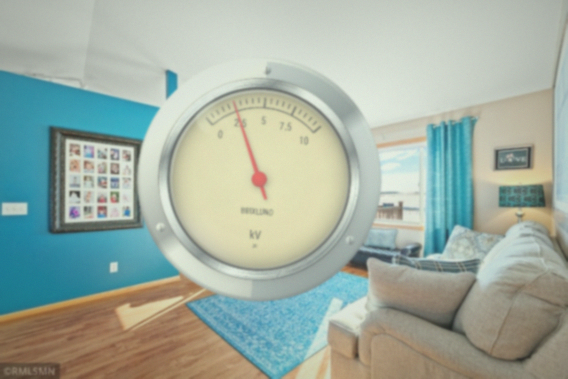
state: 2.5 kV
